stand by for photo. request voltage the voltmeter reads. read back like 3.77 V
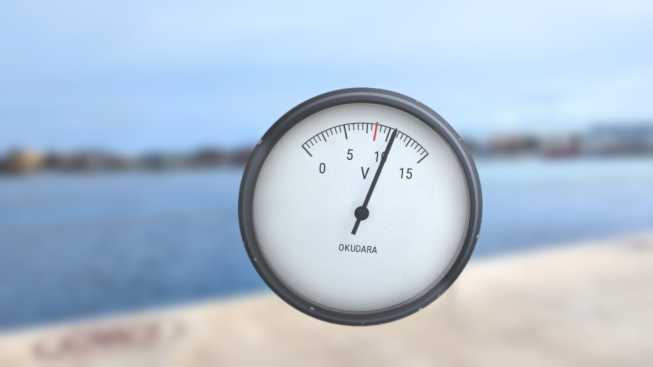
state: 10.5 V
